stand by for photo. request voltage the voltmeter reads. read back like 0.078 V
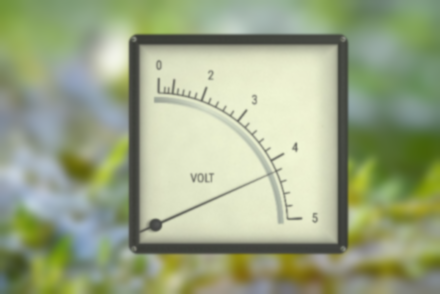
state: 4.2 V
